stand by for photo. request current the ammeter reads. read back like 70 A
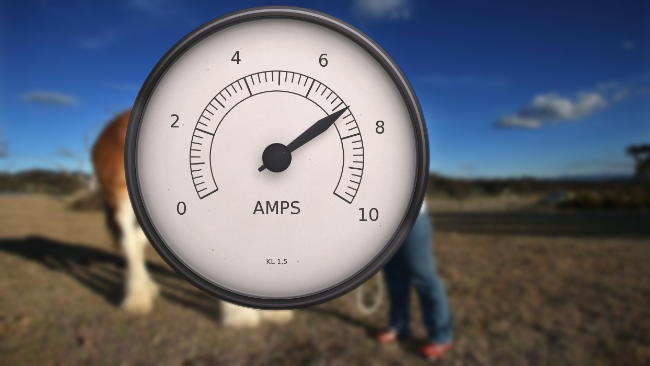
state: 7.2 A
